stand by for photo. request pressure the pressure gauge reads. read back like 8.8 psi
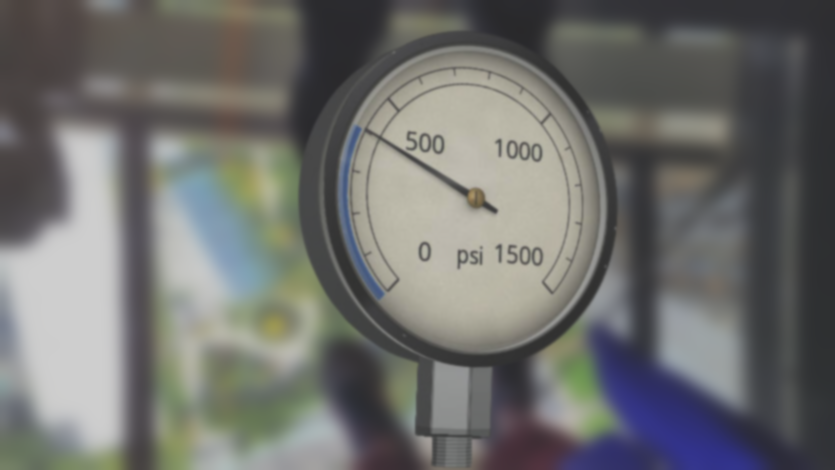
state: 400 psi
